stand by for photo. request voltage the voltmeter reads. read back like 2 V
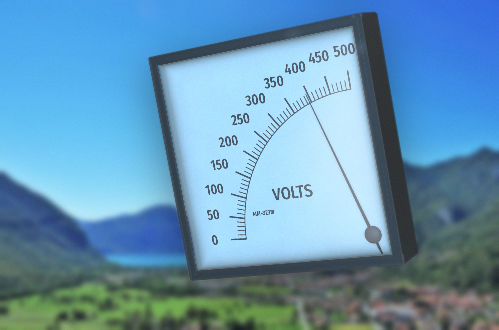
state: 400 V
